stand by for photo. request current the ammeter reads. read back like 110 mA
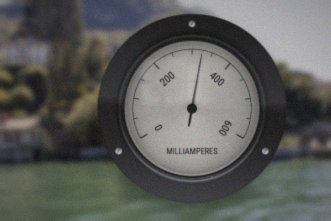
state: 325 mA
